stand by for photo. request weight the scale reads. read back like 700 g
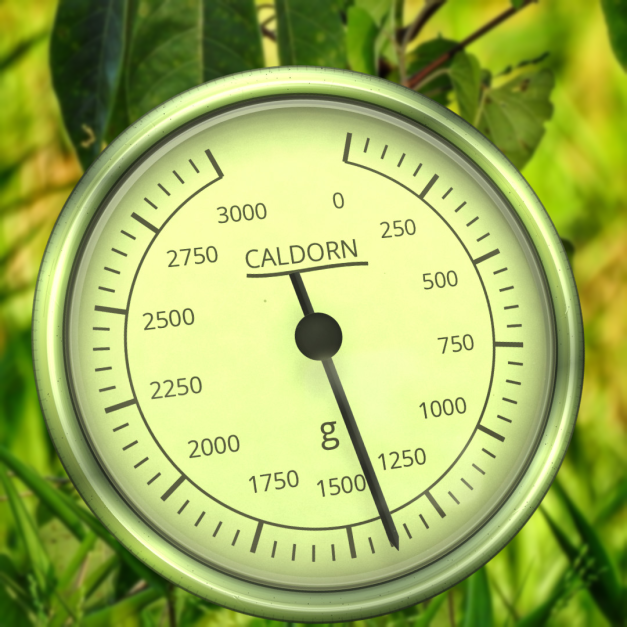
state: 1400 g
